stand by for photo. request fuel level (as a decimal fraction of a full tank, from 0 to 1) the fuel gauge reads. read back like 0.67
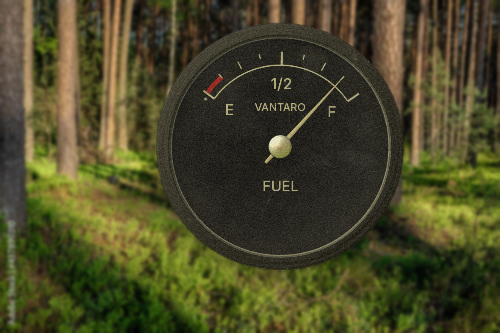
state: 0.875
